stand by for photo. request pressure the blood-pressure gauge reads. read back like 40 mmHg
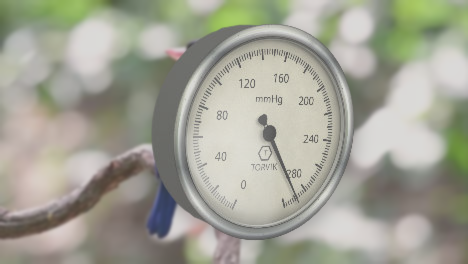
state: 290 mmHg
